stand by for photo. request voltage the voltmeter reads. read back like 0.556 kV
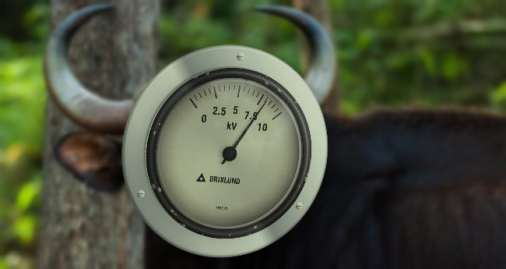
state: 8 kV
